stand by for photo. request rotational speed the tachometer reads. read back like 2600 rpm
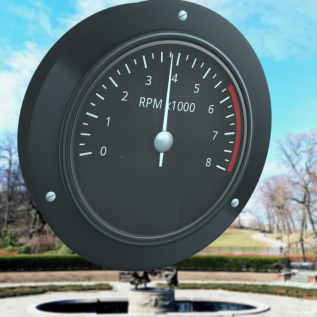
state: 3750 rpm
